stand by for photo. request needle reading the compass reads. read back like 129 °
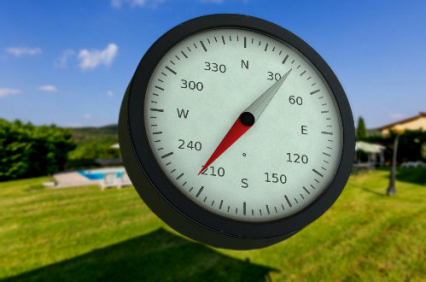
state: 217.5 °
